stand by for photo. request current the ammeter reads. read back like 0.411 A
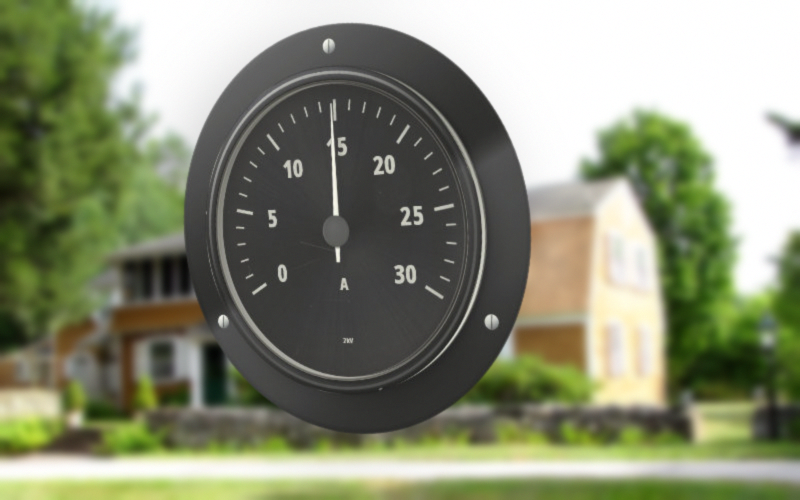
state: 15 A
